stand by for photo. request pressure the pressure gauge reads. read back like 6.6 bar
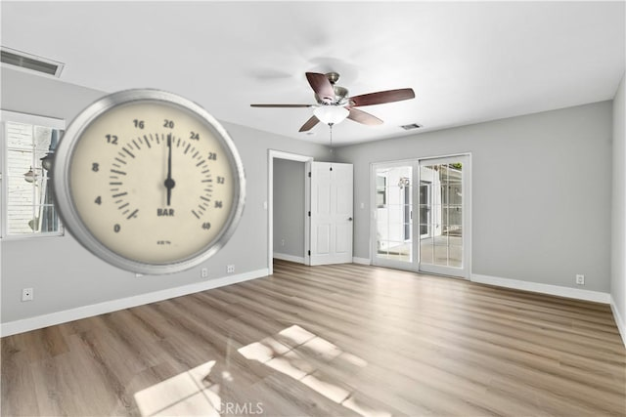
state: 20 bar
